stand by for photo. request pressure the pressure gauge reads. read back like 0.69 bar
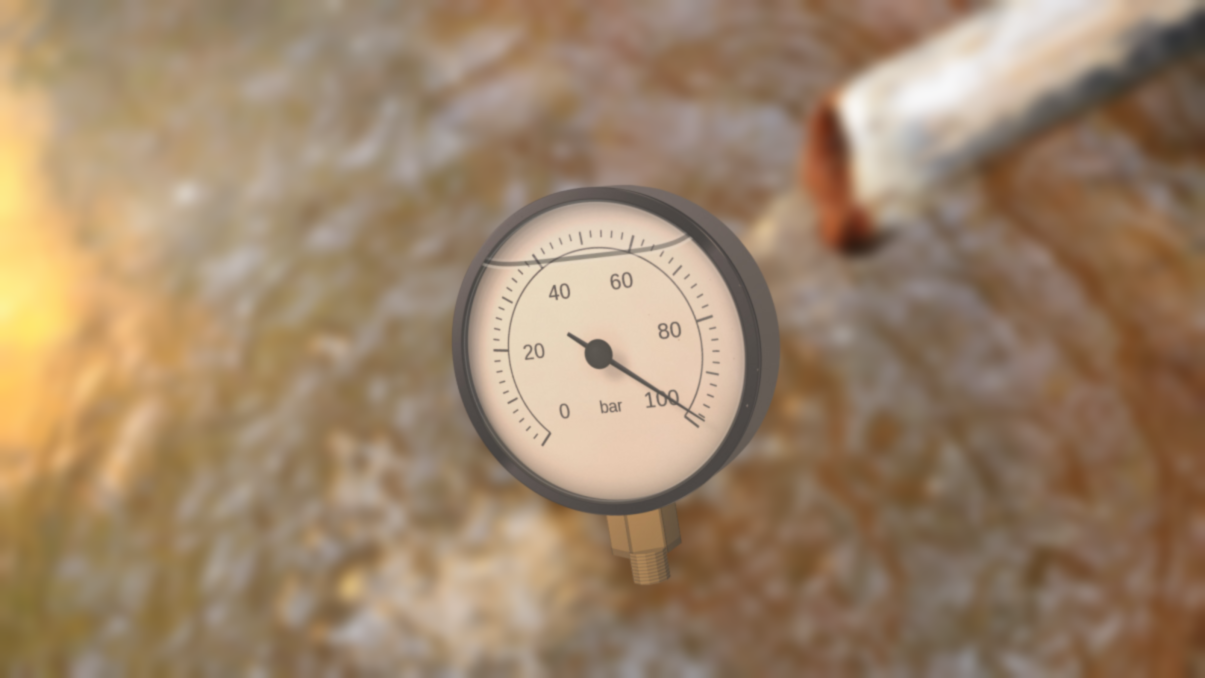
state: 98 bar
